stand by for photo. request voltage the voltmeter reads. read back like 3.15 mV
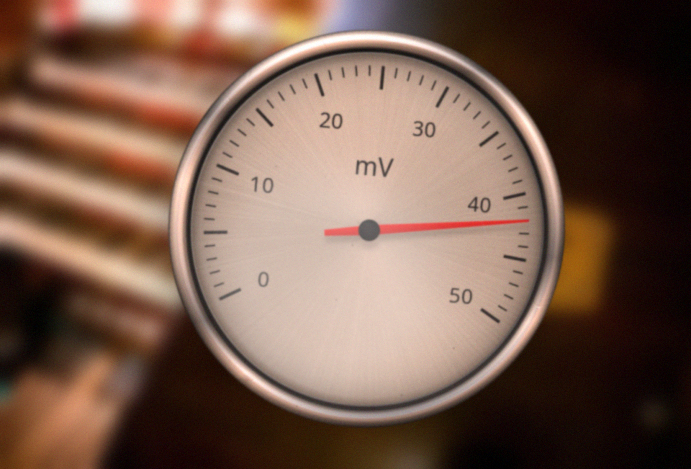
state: 42 mV
